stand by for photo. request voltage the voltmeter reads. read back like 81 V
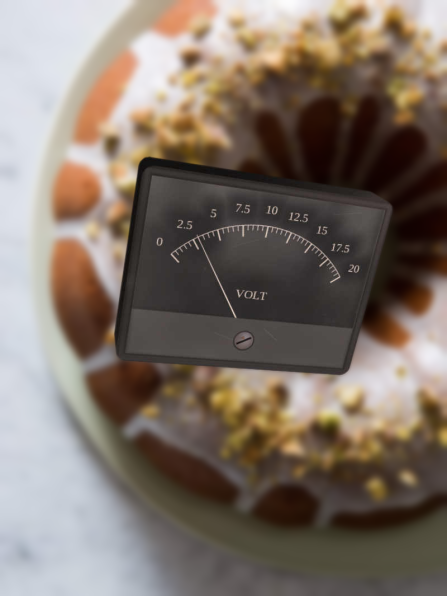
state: 3 V
